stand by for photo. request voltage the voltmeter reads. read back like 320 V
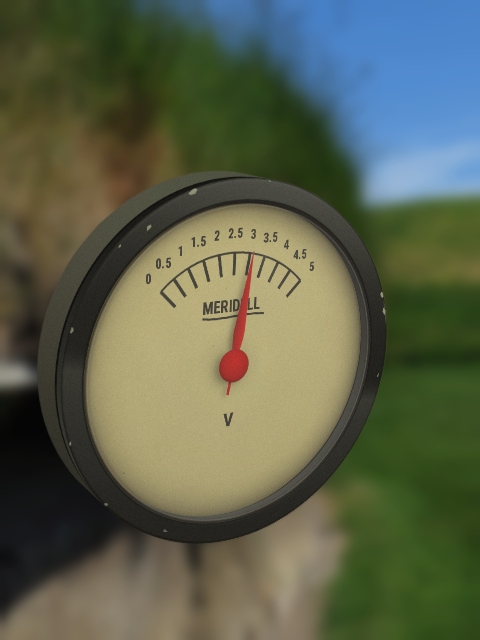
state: 3 V
